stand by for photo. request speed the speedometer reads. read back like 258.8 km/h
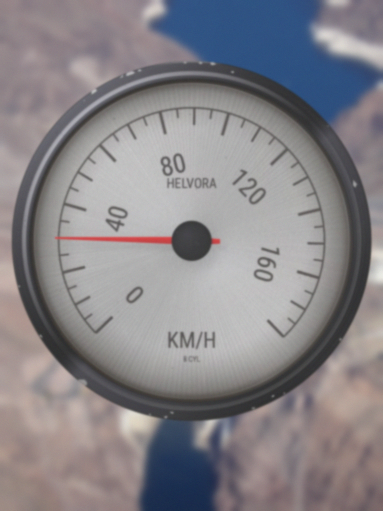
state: 30 km/h
